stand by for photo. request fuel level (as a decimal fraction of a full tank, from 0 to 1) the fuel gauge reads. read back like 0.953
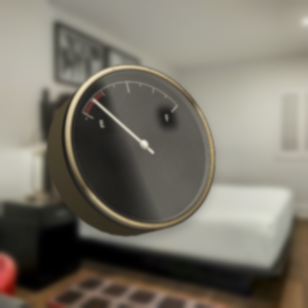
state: 0.125
